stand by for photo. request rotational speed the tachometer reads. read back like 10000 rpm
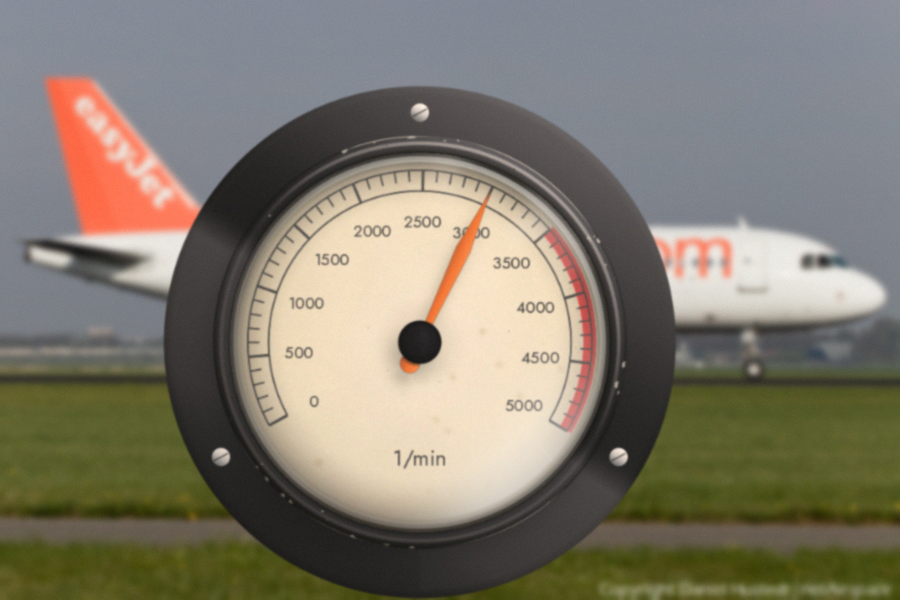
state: 3000 rpm
